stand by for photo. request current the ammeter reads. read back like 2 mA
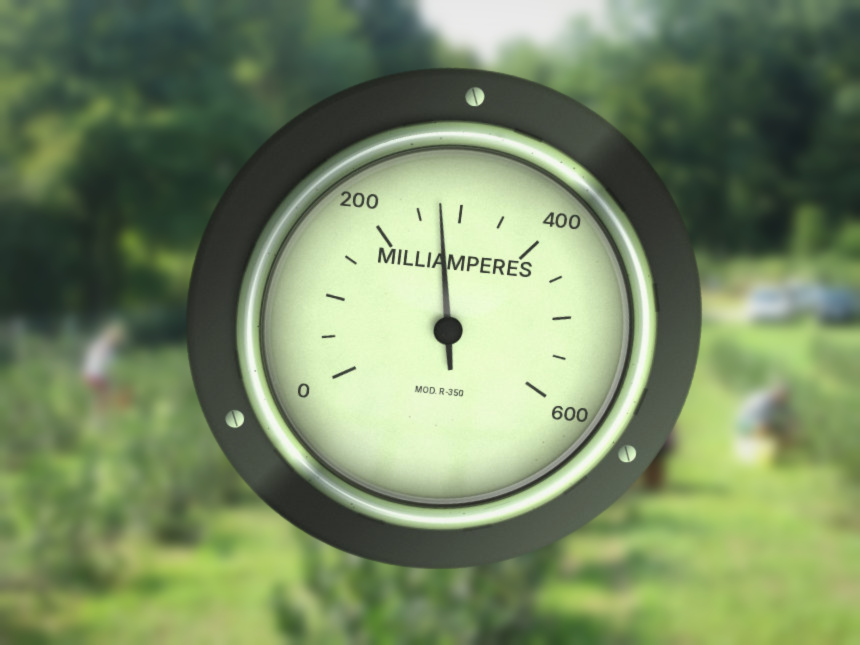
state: 275 mA
